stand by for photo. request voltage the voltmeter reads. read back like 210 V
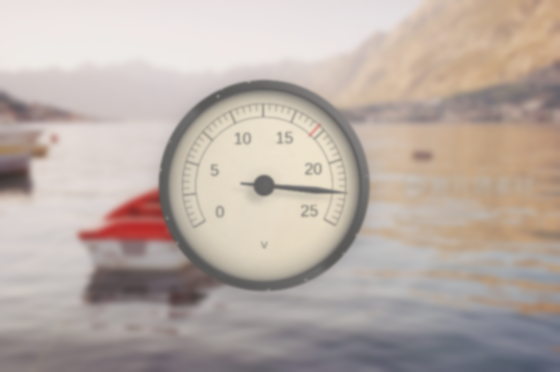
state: 22.5 V
